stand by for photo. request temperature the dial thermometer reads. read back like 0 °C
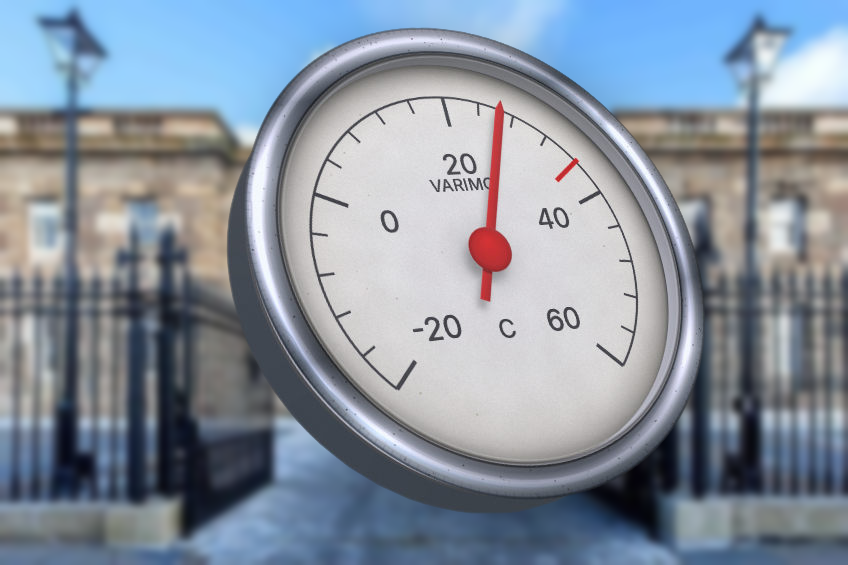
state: 26 °C
